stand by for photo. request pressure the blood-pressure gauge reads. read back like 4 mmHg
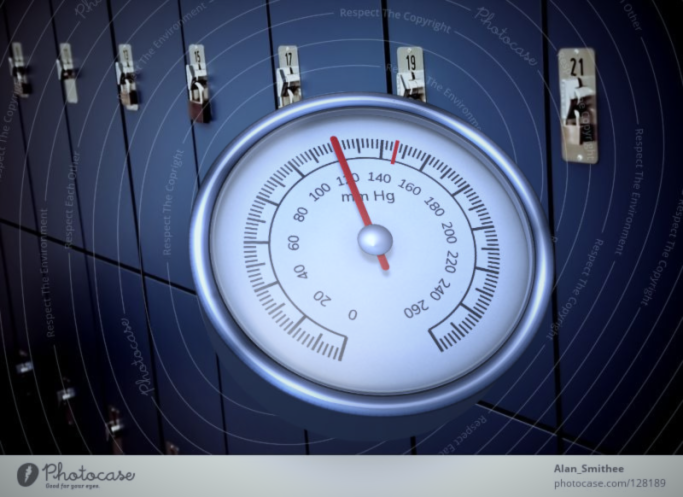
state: 120 mmHg
